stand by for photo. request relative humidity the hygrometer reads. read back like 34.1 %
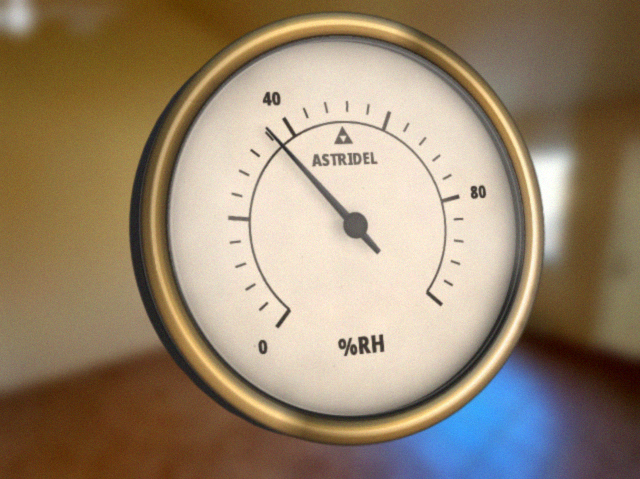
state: 36 %
